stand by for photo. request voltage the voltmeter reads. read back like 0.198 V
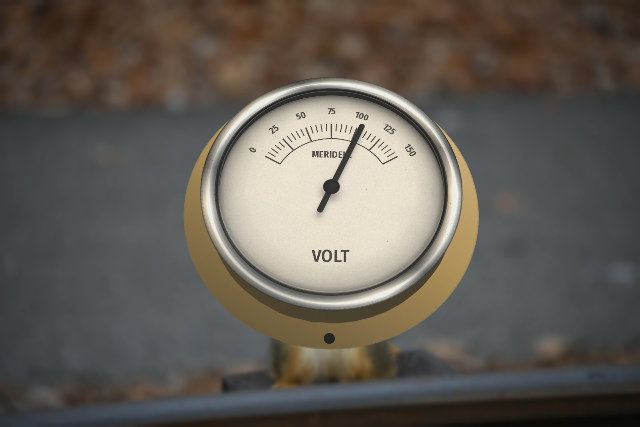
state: 105 V
